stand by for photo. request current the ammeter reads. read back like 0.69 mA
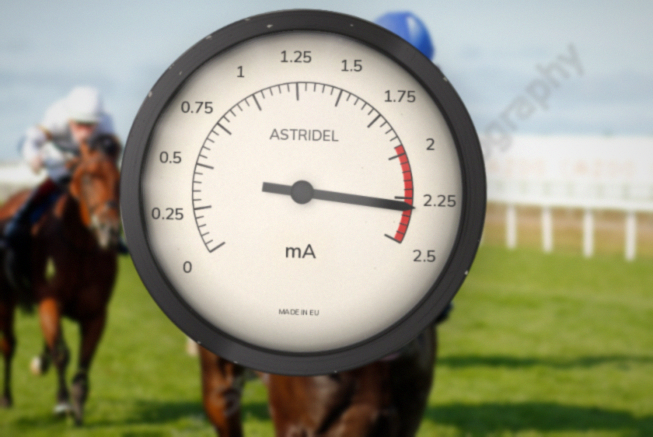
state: 2.3 mA
